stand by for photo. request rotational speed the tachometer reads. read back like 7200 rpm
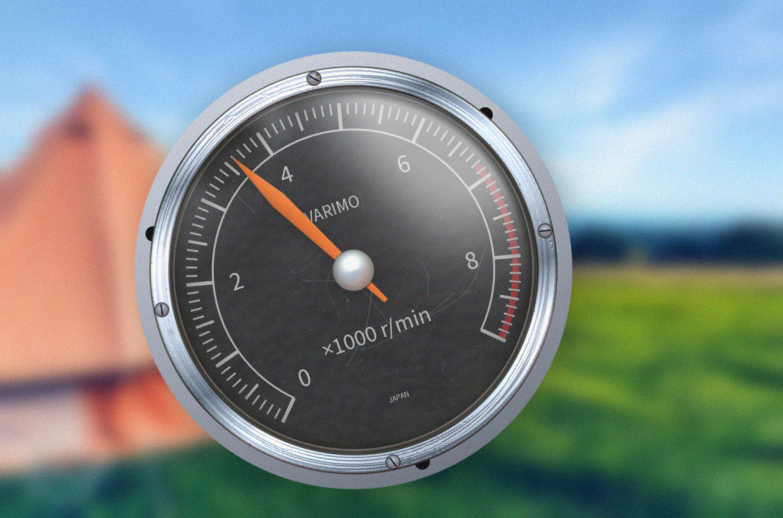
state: 3600 rpm
